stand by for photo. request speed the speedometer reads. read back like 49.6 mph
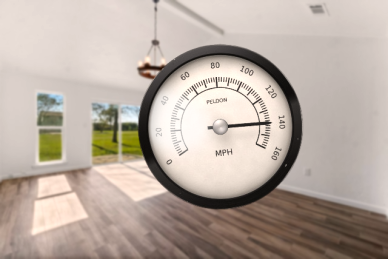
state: 140 mph
